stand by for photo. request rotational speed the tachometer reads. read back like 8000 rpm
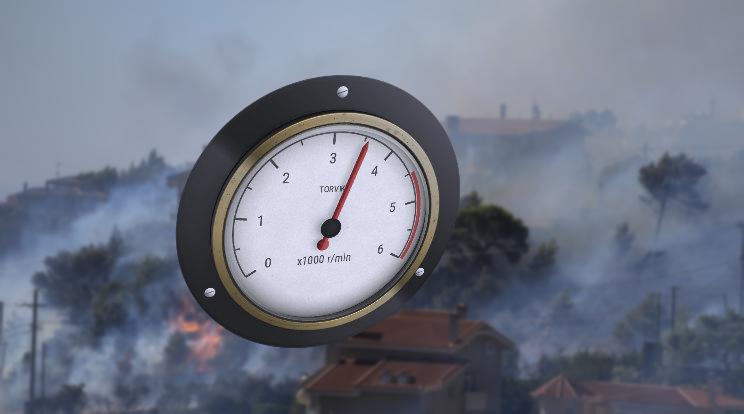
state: 3500 rpm
